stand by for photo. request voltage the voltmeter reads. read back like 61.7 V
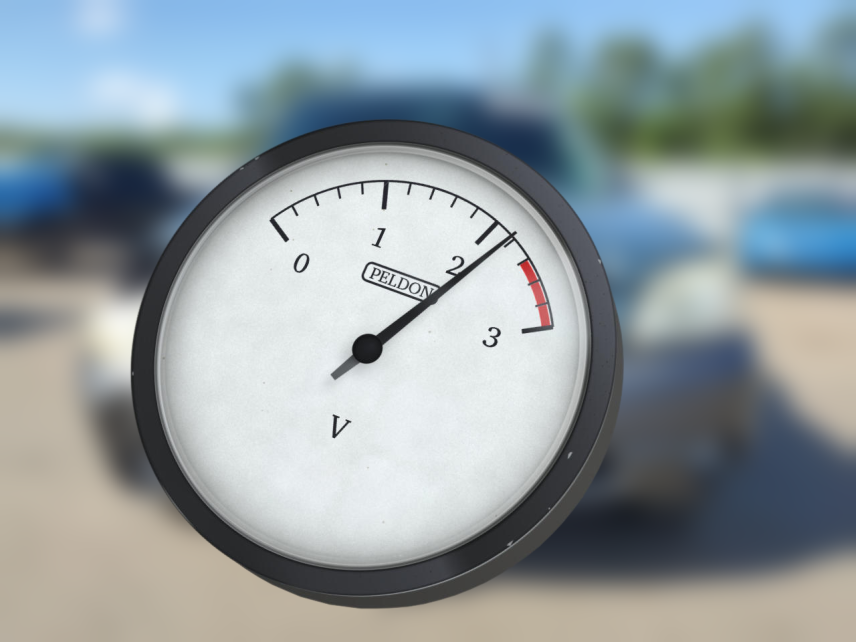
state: 2.2 V
